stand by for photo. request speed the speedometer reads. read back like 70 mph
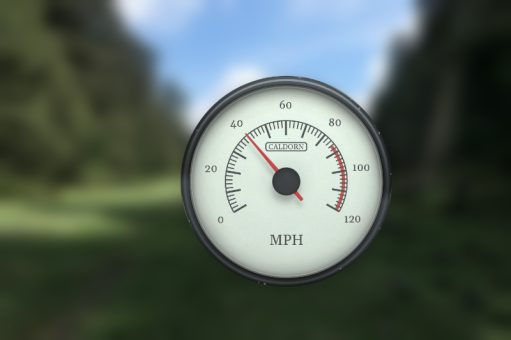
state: 40 mph
